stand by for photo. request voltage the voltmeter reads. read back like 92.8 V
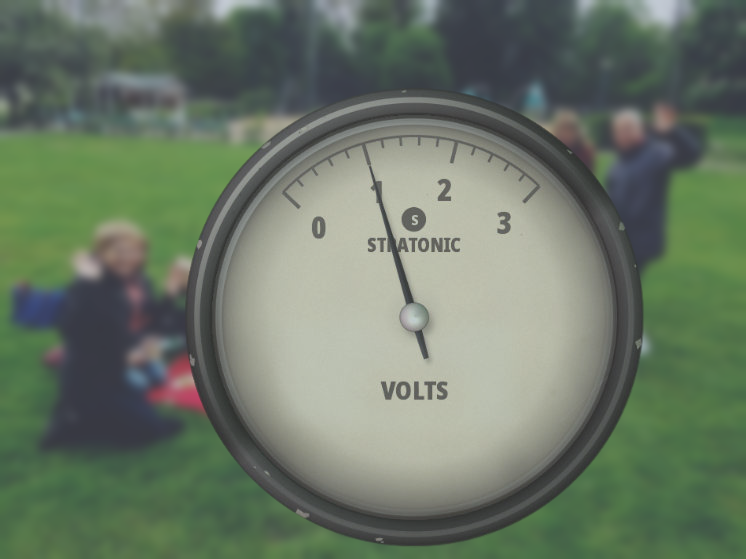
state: 1 V
